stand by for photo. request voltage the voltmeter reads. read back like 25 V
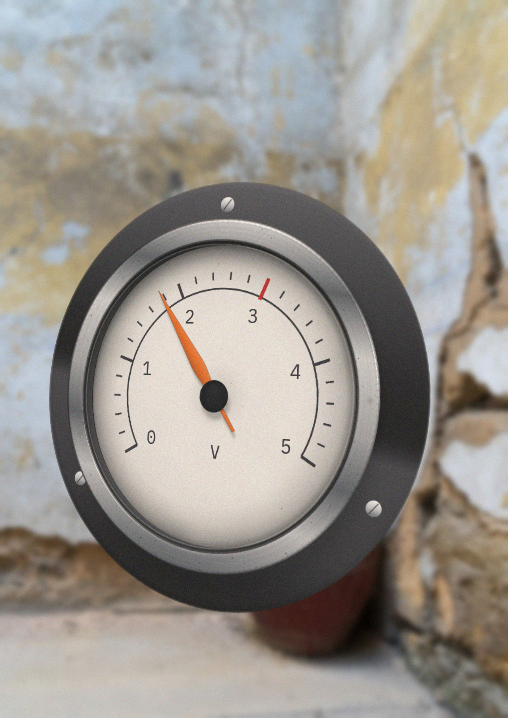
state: 1.8 V
